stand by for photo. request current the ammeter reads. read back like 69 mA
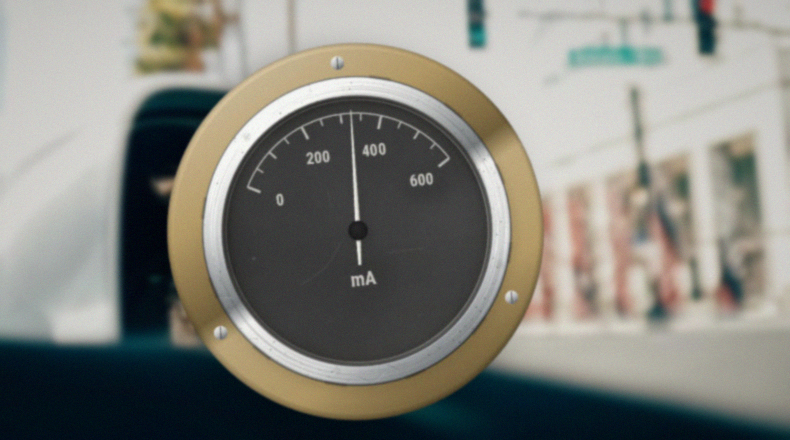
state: 325 mA
